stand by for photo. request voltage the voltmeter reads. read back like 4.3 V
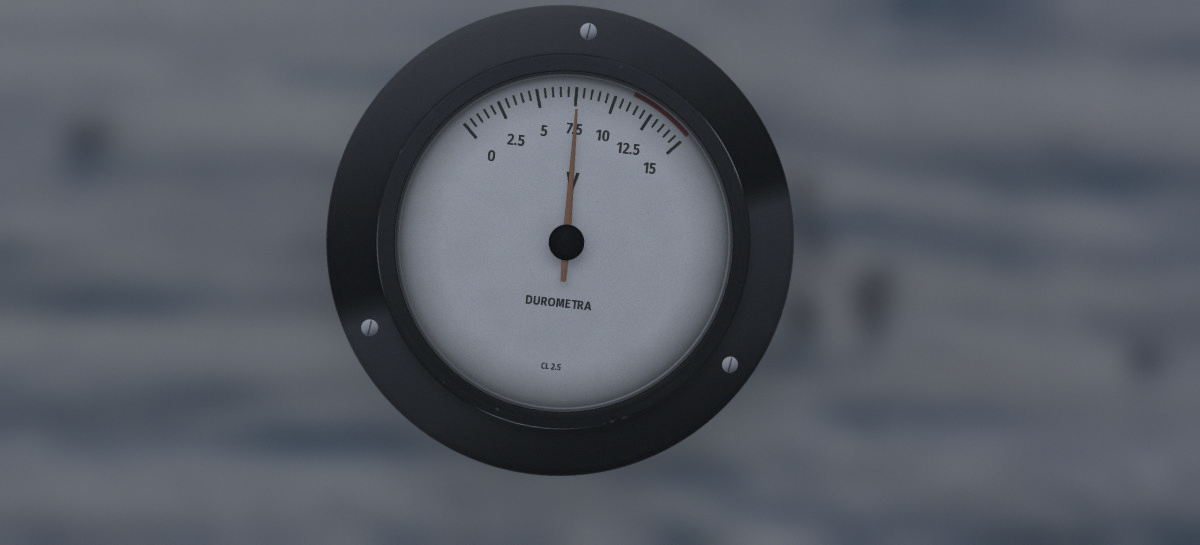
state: 7.5 V
